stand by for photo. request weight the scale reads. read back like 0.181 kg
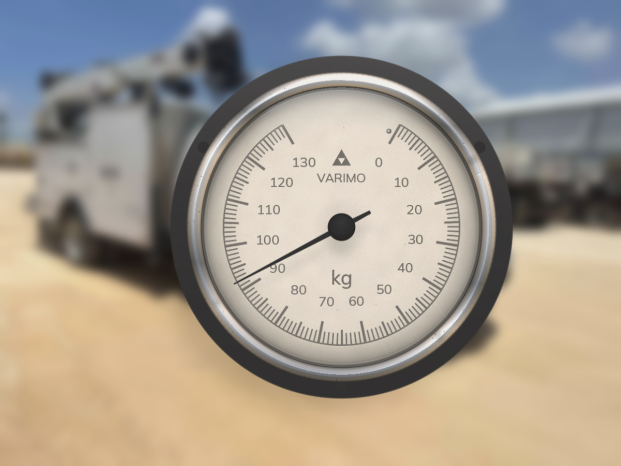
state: 92 kg
